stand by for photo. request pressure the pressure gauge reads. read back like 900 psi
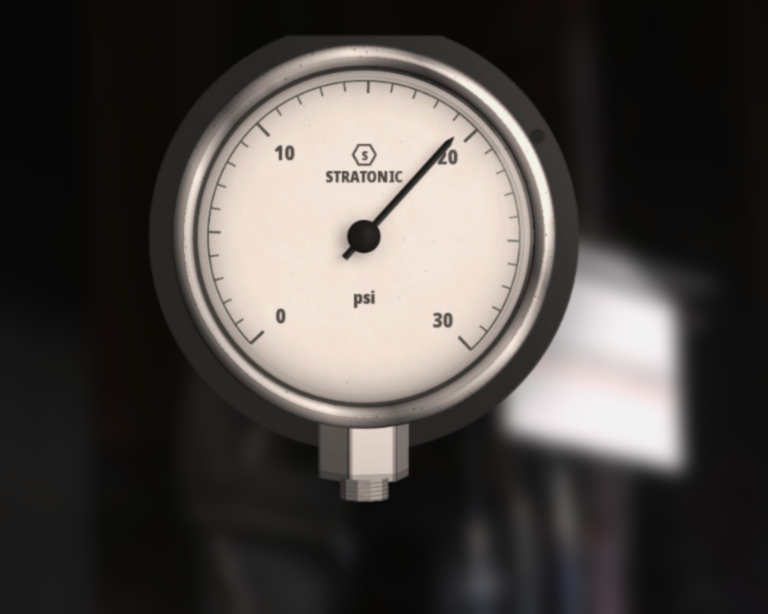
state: 19.5 psi
